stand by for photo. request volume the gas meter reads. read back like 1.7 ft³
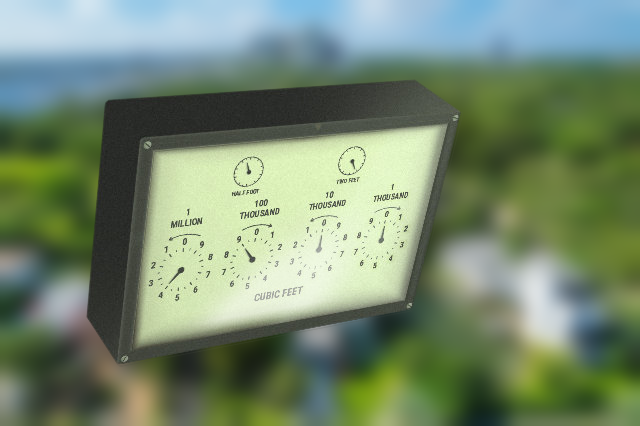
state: 390000 ft³
